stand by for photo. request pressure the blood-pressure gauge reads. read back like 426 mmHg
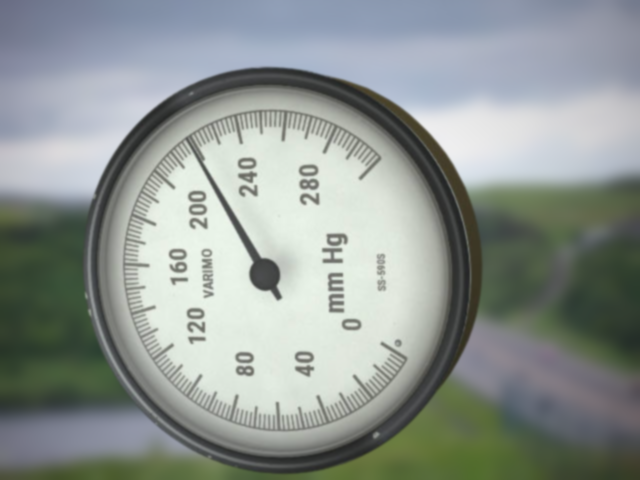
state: 220 mmHg
